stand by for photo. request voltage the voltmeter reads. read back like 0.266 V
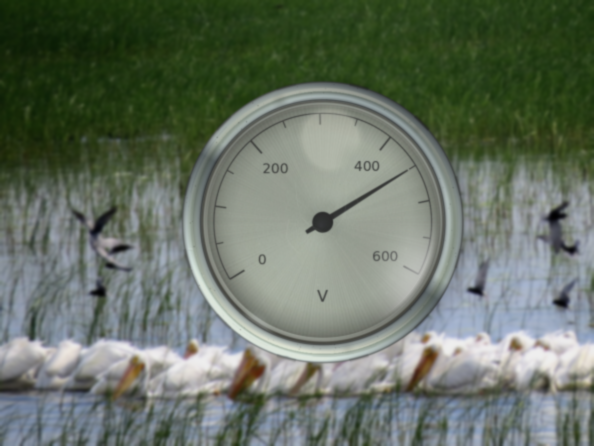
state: 450 V
